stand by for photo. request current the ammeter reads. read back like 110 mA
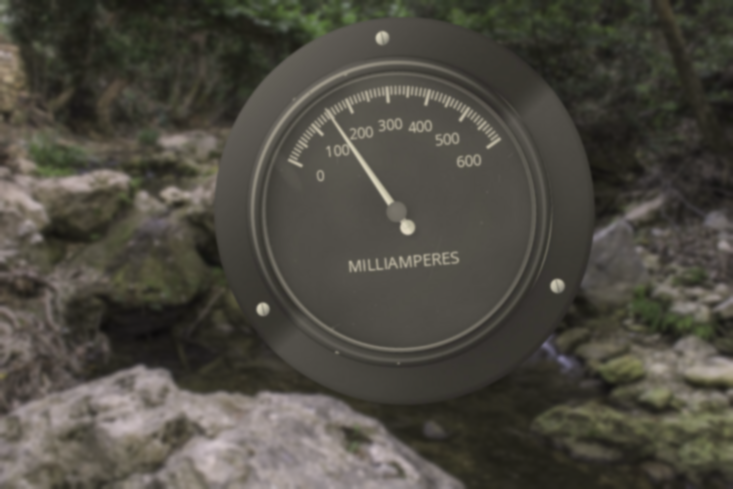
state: 150 mA
